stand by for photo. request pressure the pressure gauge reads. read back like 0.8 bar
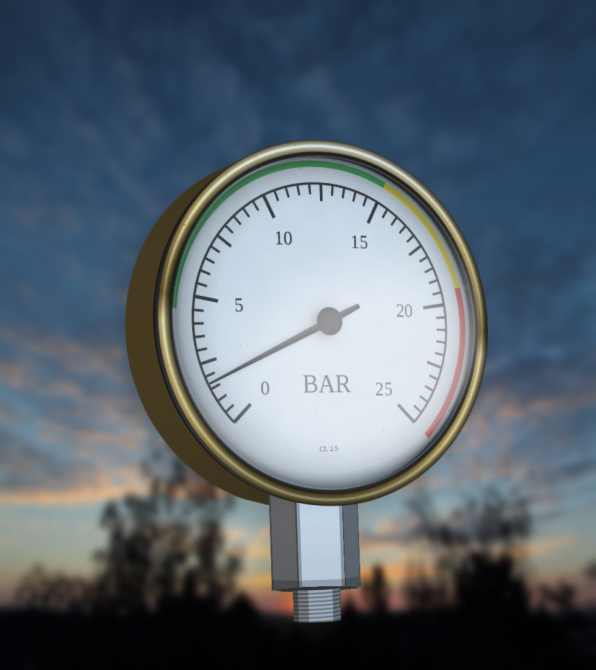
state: 1.75 bar
